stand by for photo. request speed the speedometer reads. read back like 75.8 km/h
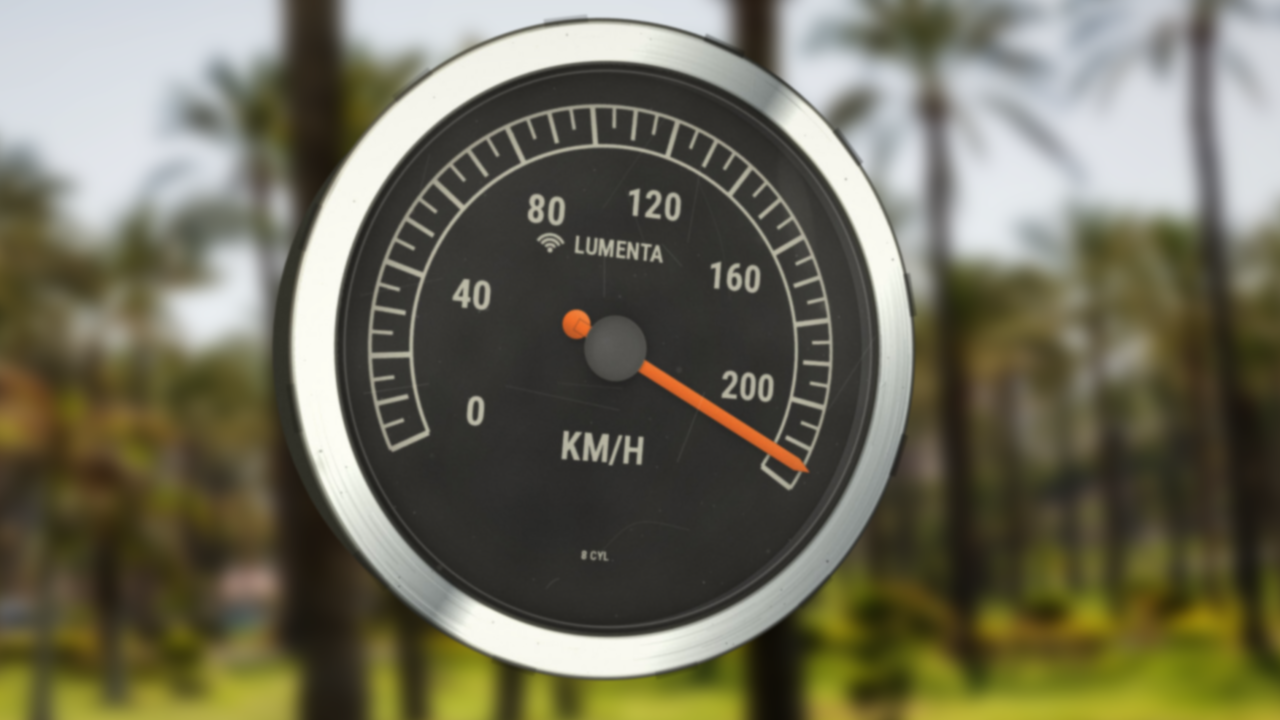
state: 215 km/h
